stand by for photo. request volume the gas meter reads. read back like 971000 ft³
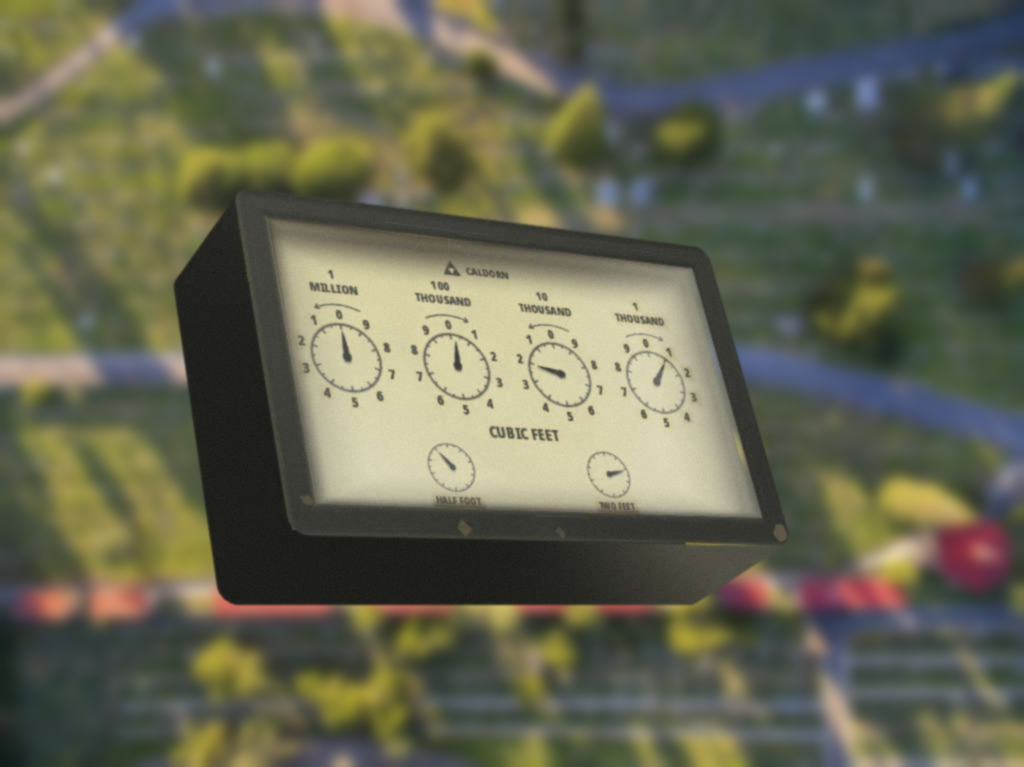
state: 2100 ft³
